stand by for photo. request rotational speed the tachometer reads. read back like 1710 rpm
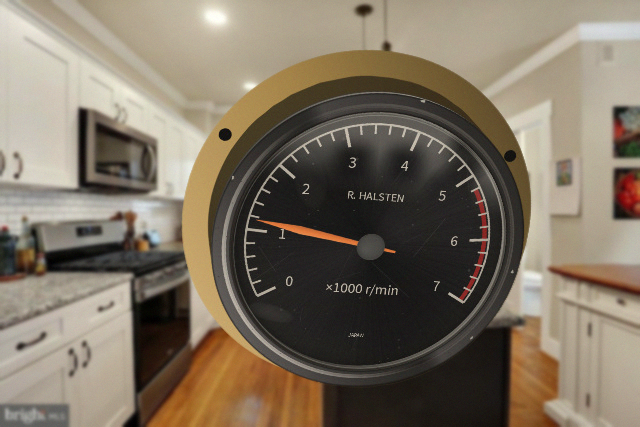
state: 1200 rpm
